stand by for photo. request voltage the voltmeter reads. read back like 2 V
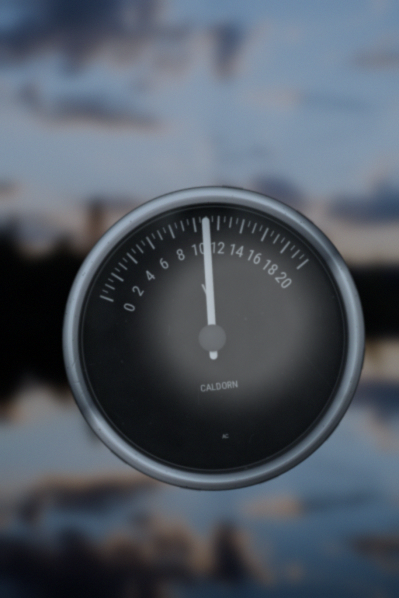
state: 11 V
